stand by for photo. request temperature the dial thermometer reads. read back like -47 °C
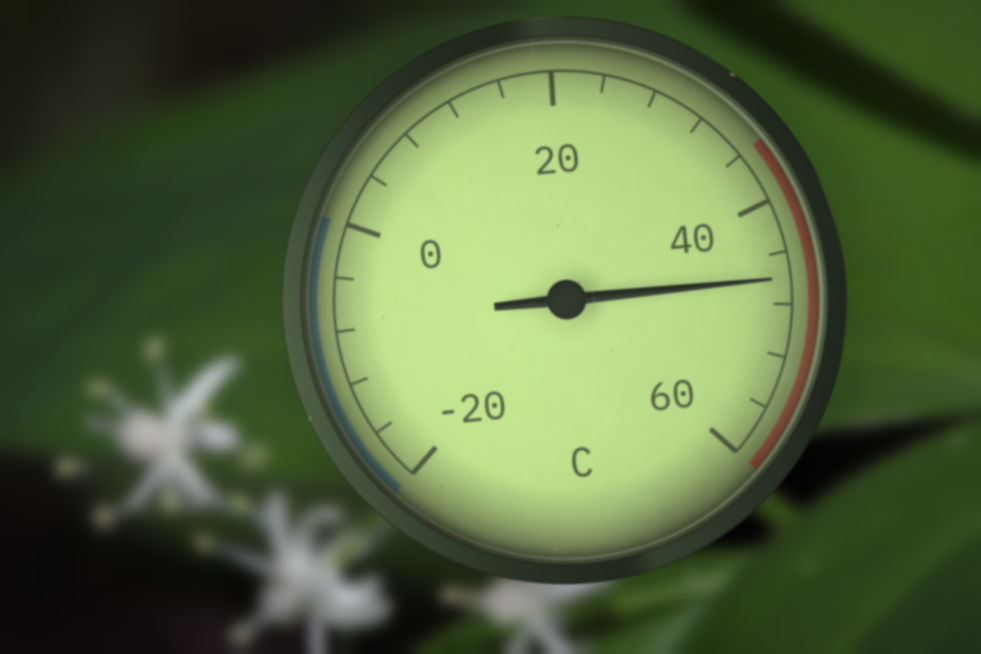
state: 46 °C
